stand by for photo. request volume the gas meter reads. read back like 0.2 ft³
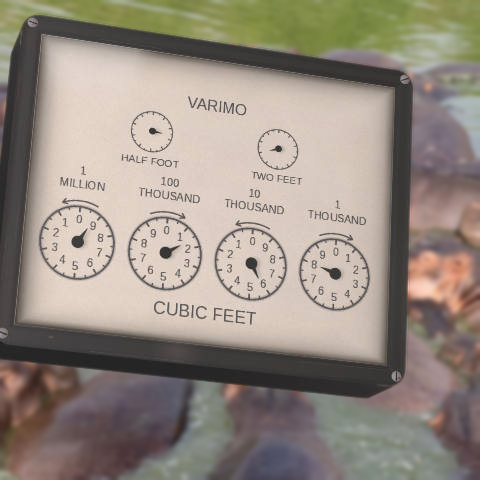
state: 915800 ft³
